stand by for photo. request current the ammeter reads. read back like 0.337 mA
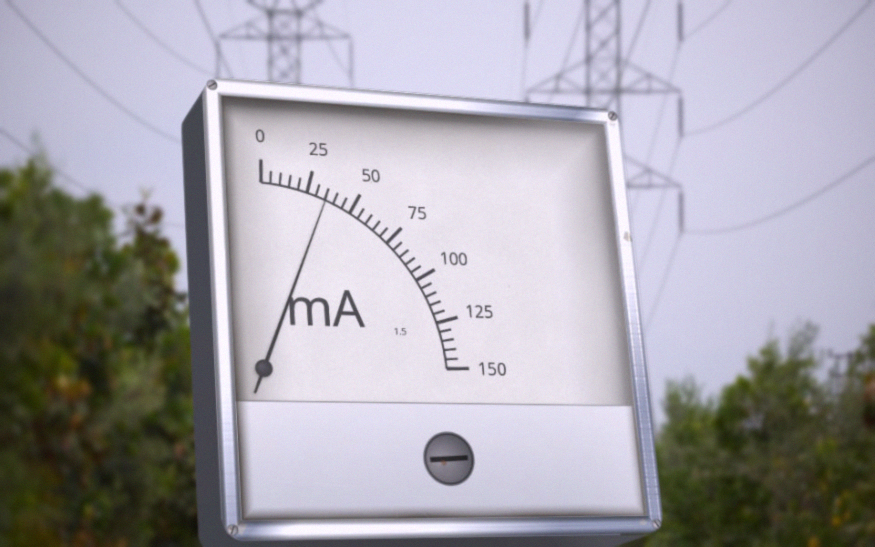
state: 35 mA
